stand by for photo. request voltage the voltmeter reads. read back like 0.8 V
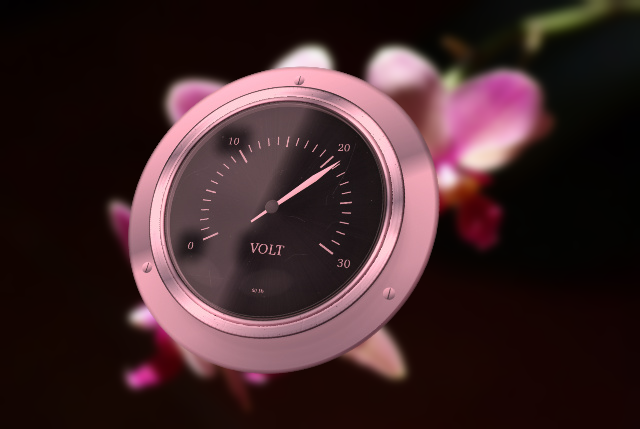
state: 21 V
